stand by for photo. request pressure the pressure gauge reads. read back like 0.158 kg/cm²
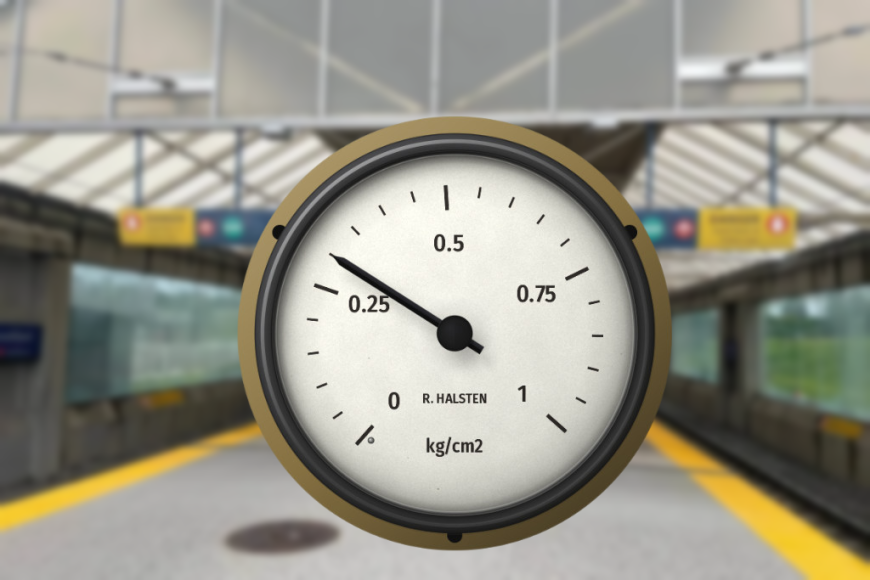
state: 0.3 kg/cm²
